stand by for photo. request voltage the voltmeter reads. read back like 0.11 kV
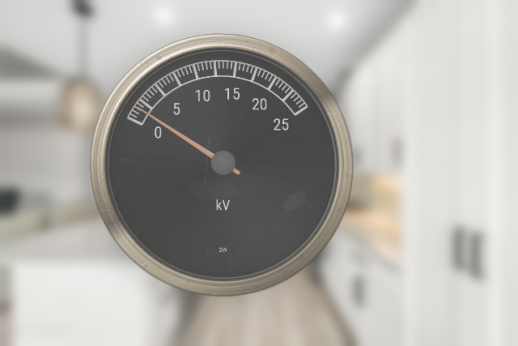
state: 1.5 kV
